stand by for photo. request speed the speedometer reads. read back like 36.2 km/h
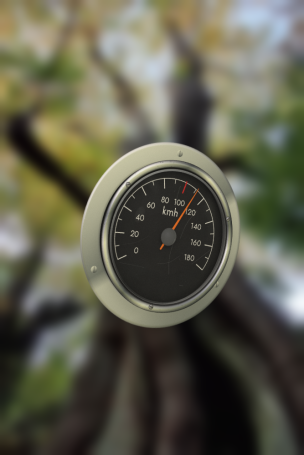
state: 110 km/h
